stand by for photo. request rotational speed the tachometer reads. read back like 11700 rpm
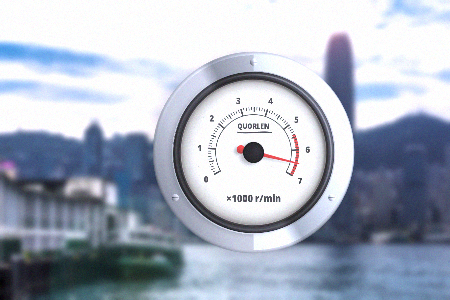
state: 6500 rpm
